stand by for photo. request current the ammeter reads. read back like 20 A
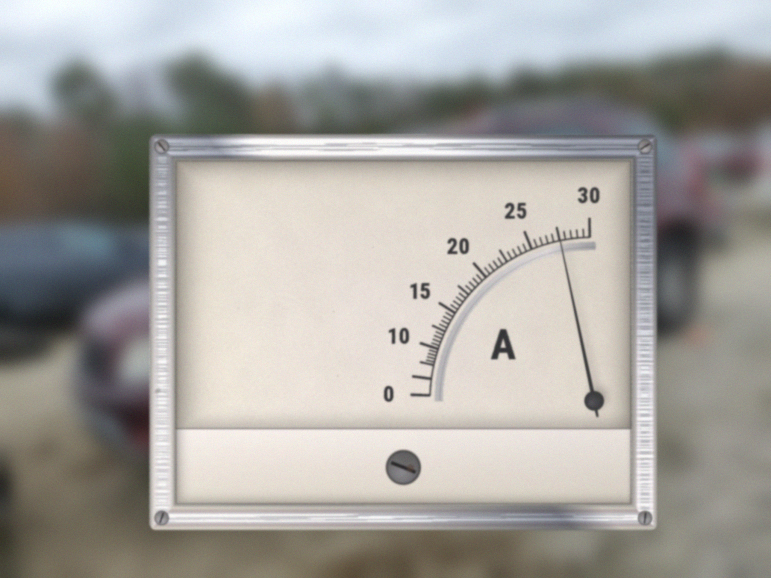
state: 27.5 A
